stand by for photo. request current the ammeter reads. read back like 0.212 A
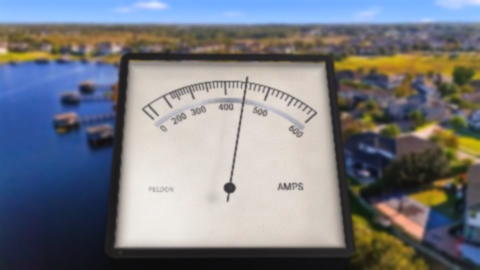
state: 450 A
